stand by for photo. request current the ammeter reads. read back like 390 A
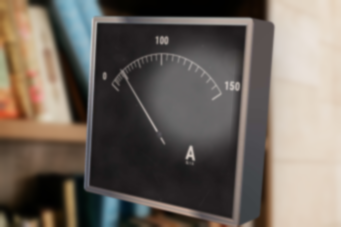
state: 50 A
